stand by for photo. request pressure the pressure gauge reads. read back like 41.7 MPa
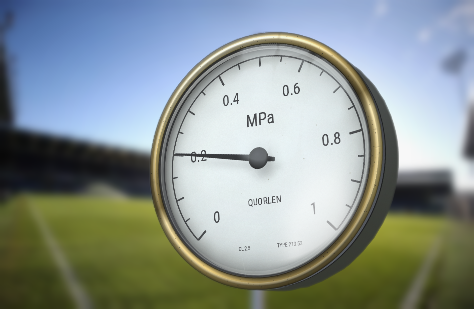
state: 0.2 MPa
